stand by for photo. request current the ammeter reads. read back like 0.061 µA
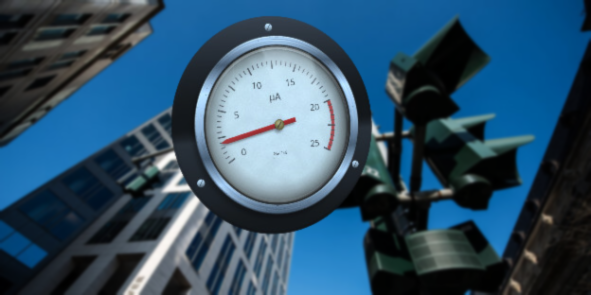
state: 2 µA
